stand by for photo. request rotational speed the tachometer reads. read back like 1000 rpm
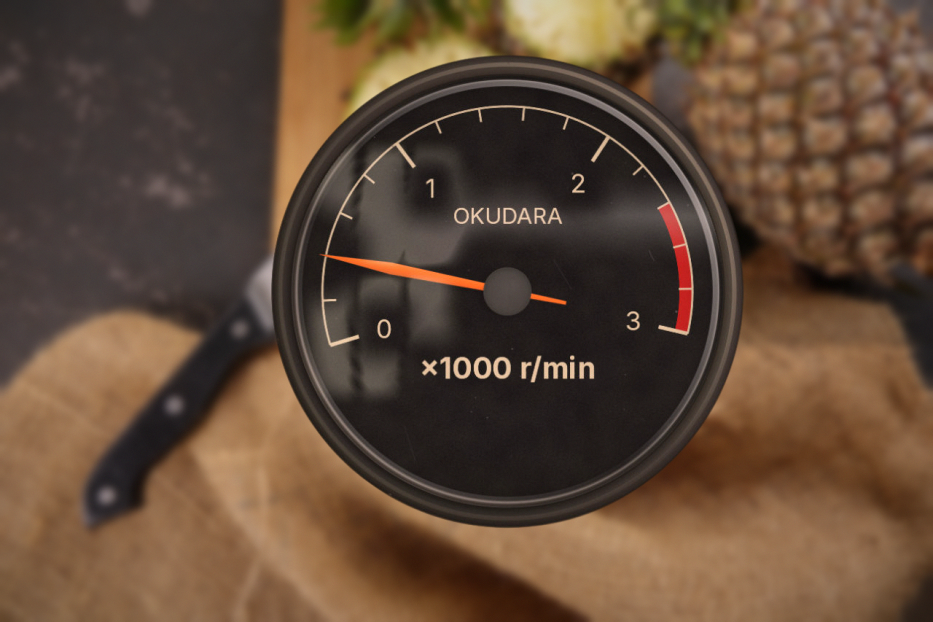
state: 400 rpm
